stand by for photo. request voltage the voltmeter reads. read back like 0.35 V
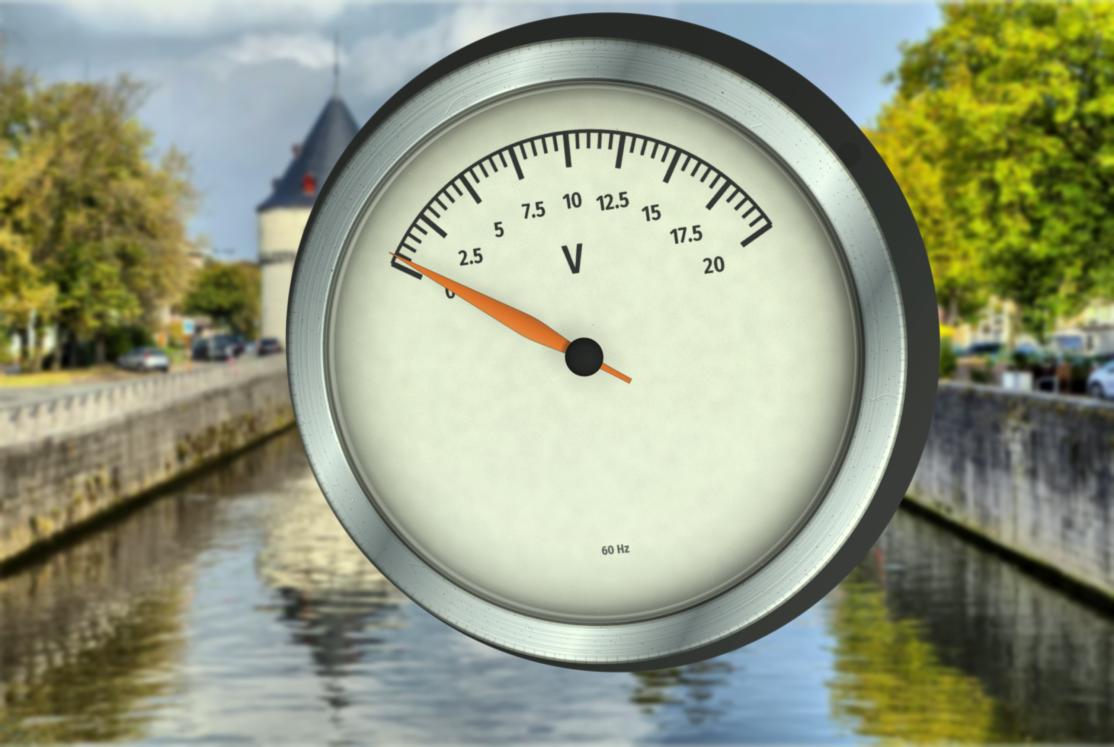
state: 0.5 V
